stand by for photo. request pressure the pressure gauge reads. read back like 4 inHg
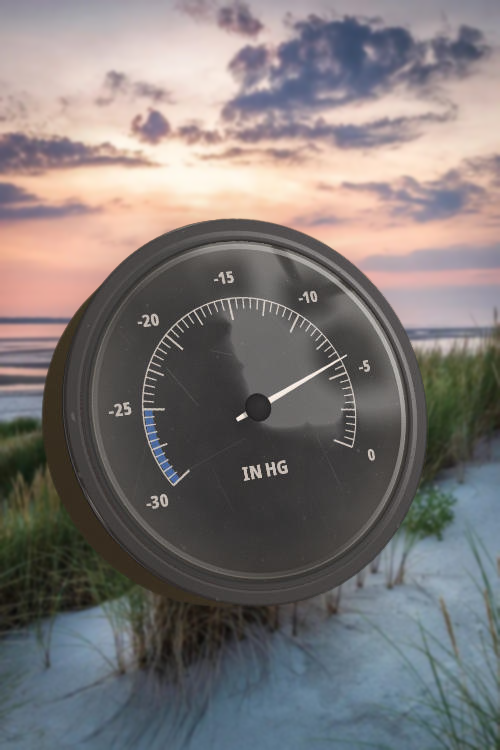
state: -6 inHg
